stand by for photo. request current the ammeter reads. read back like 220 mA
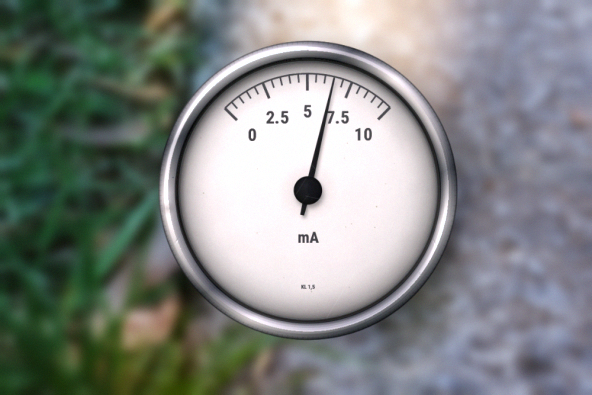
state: 6.5 mA
